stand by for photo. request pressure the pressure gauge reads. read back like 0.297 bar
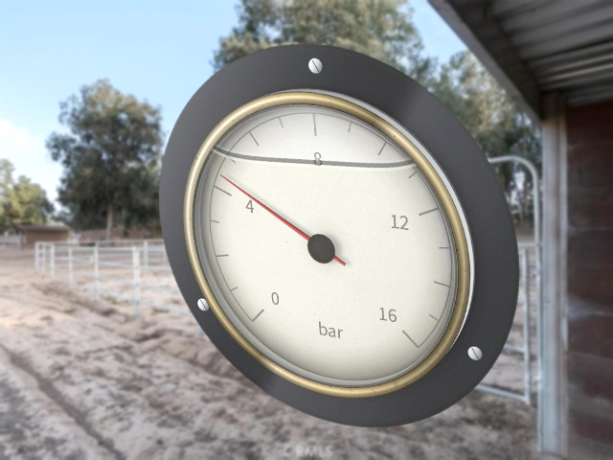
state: 4.5 bar
